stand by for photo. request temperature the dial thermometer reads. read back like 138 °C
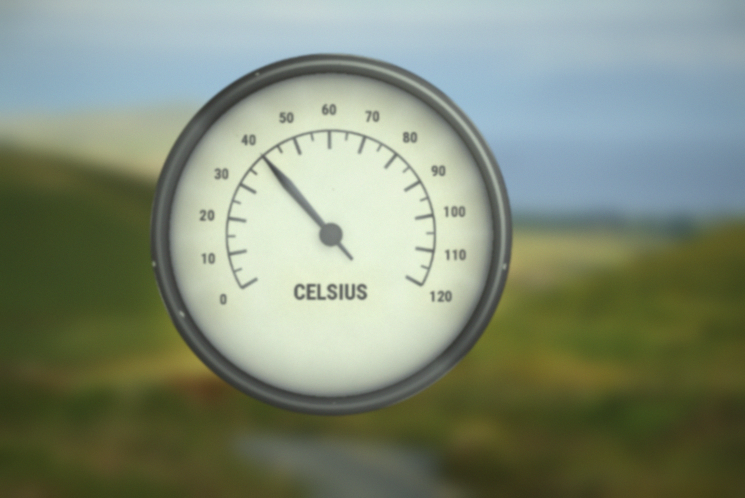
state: 40 °C
